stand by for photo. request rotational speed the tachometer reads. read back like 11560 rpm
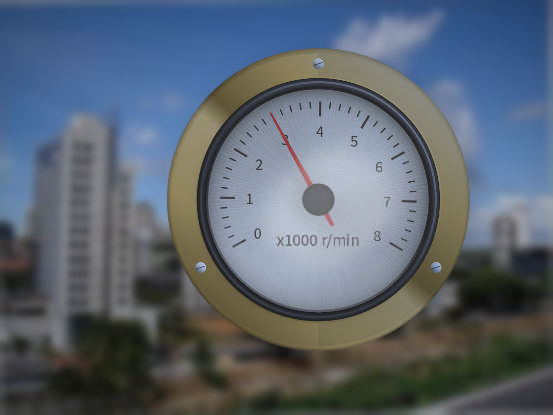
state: 3000 rpm
